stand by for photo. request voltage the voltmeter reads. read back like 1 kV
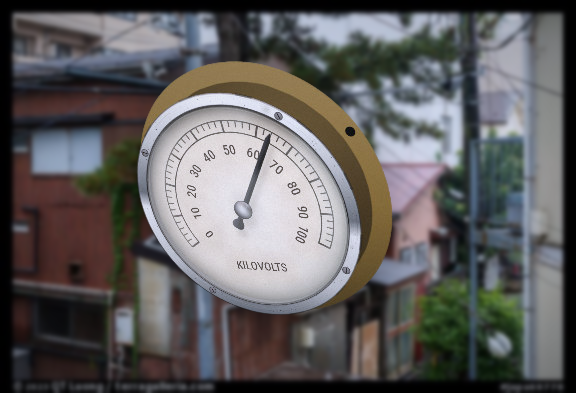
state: 64 kV
